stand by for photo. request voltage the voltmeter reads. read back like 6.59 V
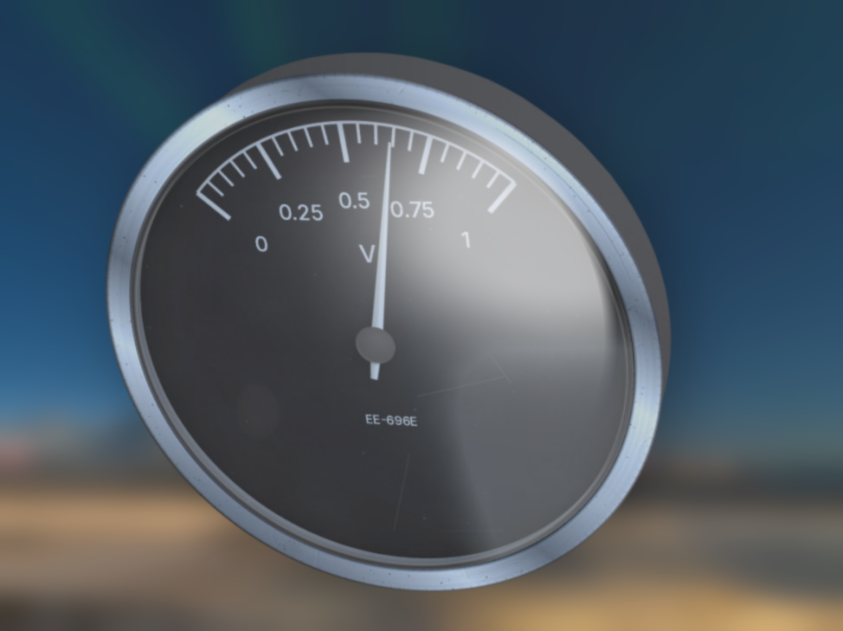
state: 0.65 V
